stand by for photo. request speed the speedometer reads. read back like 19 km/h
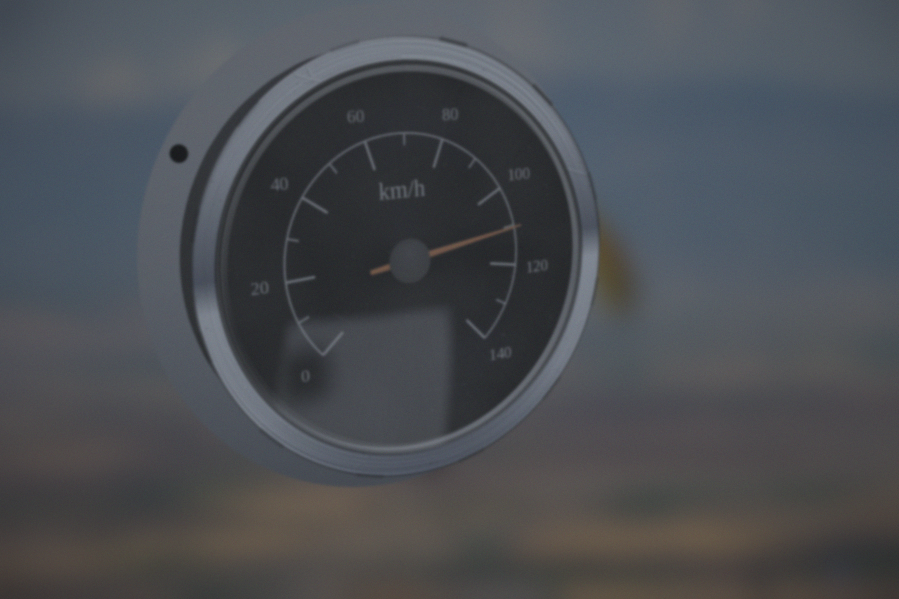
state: 110 km/h
